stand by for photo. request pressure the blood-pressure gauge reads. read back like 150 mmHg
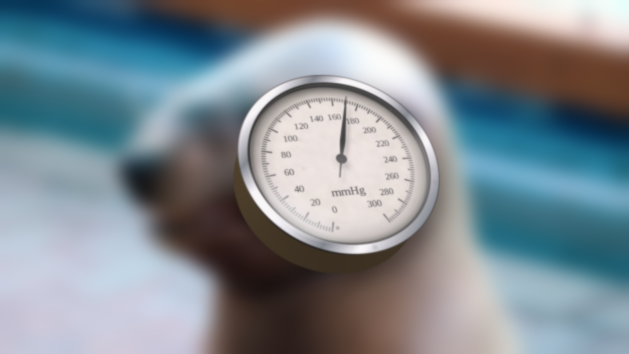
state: 170 mmHg
